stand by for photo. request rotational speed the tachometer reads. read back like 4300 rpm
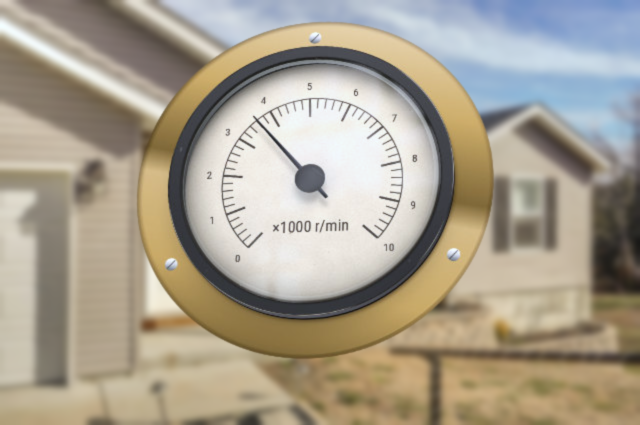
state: 3600 rpm
